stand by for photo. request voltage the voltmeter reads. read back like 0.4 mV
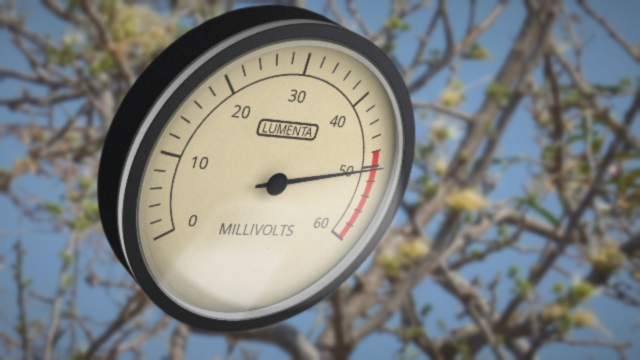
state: 50 mV
